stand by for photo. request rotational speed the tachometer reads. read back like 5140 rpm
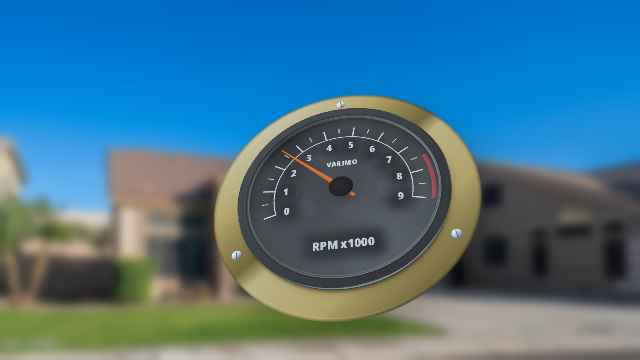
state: 2500 rpm
